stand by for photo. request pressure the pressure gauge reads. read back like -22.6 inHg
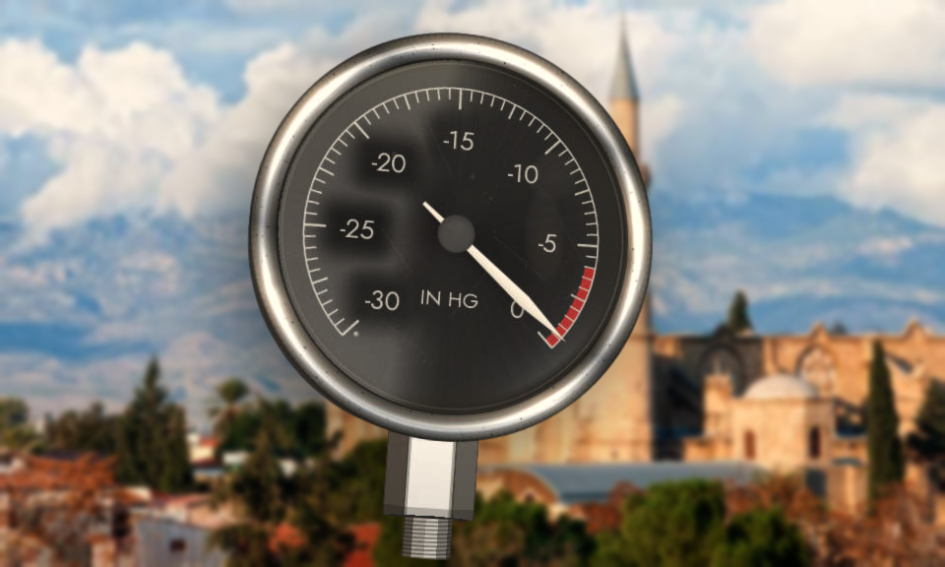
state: -0.5 inHg
